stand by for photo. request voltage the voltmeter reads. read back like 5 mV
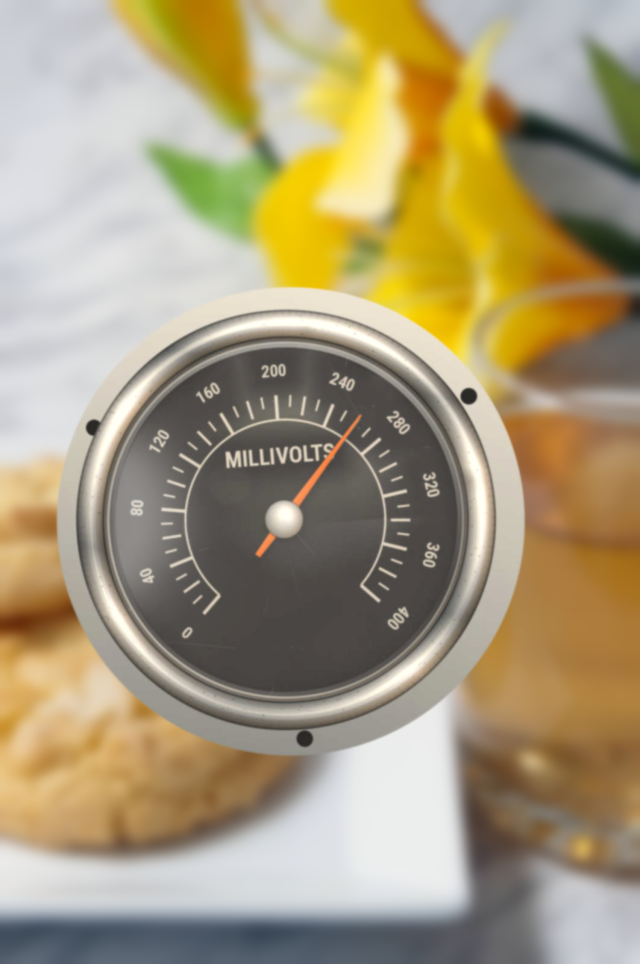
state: 260 mV
